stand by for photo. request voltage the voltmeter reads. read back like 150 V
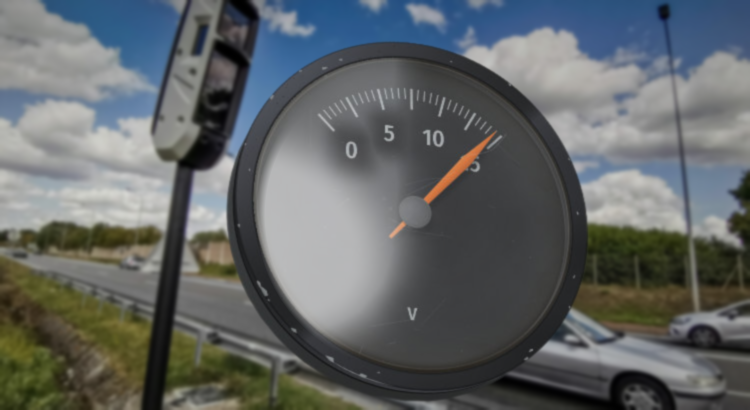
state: 14.5 V
